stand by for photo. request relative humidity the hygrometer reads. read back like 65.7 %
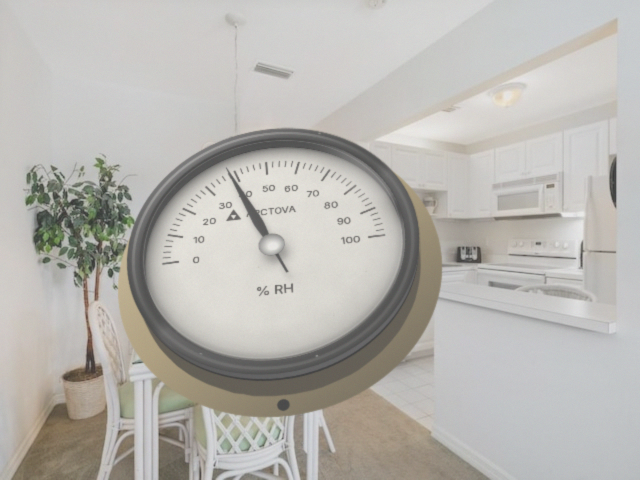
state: 38 %
